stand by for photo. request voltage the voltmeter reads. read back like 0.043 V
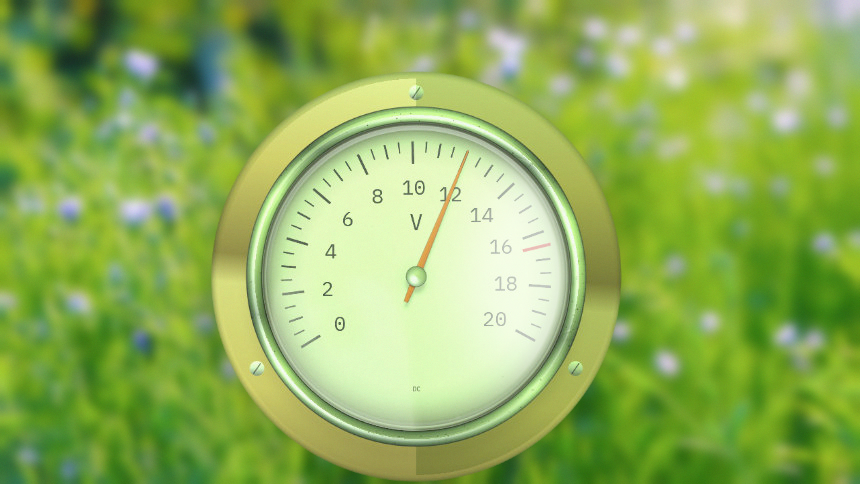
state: 12 V
